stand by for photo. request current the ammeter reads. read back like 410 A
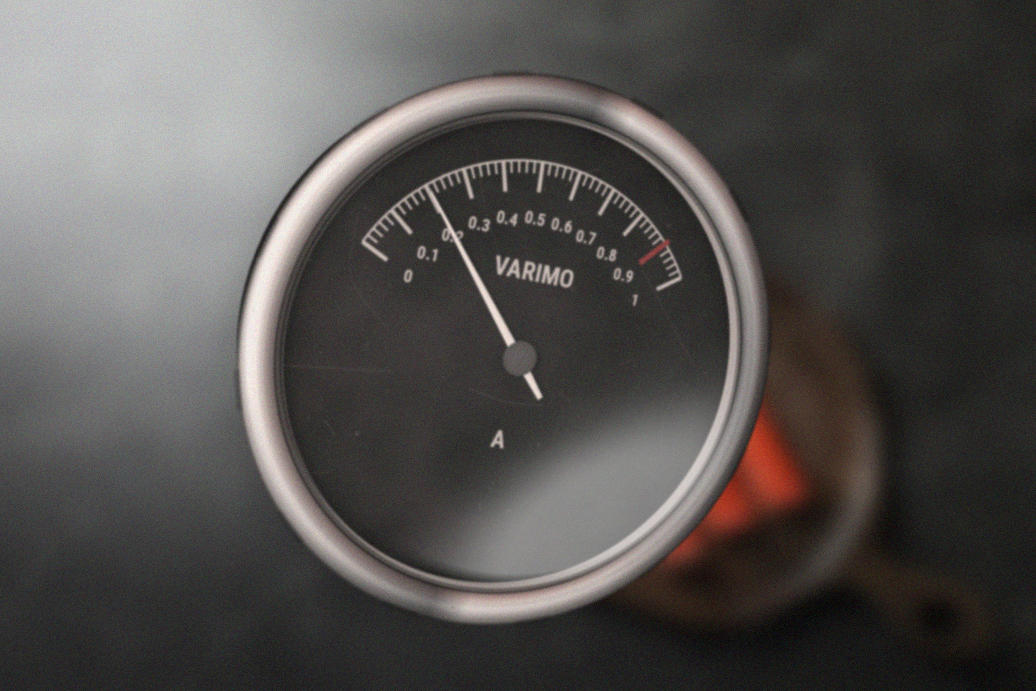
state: 0.2 A
